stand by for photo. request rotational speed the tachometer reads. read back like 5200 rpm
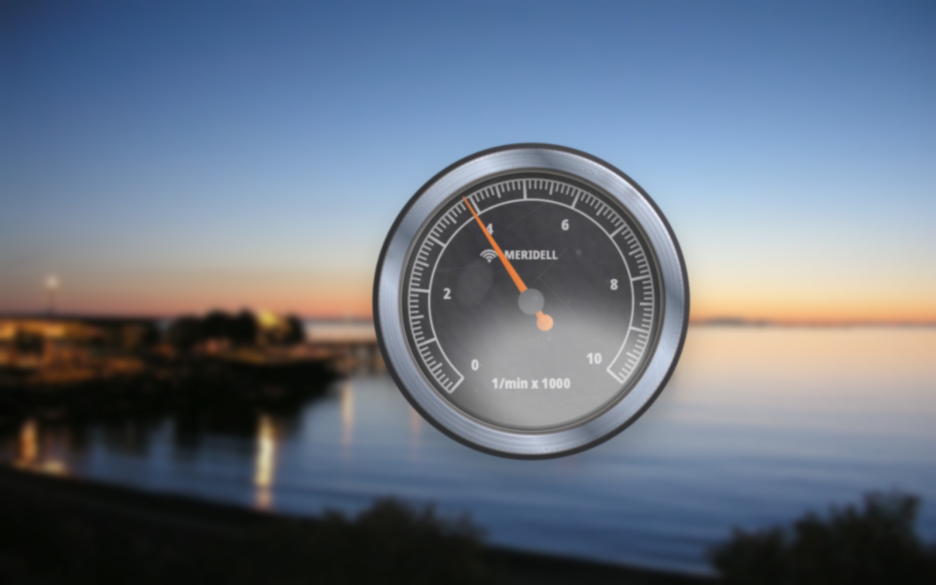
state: 3900 rpm
